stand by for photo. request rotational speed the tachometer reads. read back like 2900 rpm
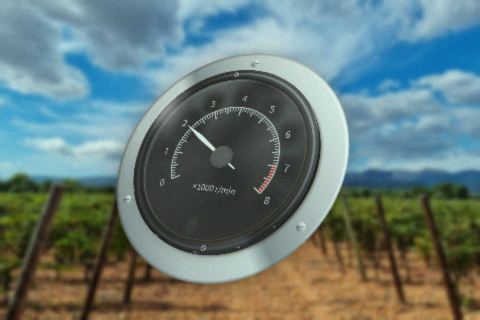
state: 2000 rpm
